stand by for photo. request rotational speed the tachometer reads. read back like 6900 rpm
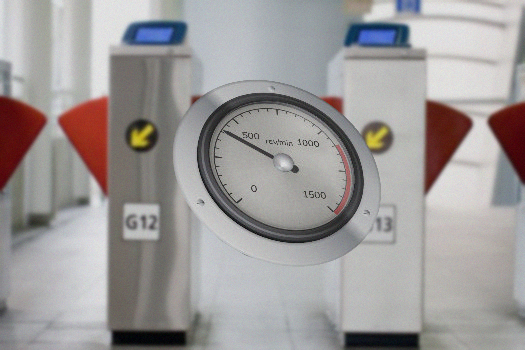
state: 400 rpm
